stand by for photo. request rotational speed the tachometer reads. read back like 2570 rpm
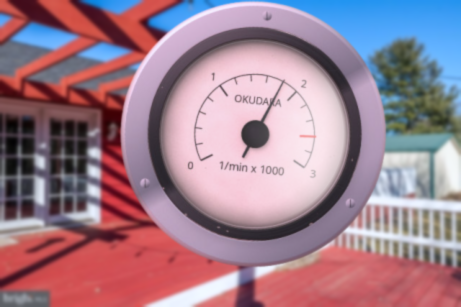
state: 1800 rpm
